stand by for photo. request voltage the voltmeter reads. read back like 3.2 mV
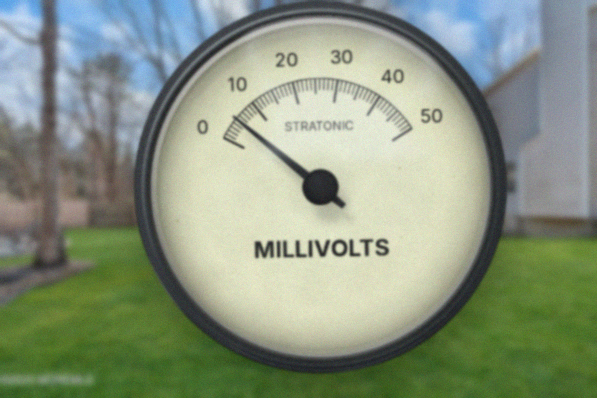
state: 5 mV
